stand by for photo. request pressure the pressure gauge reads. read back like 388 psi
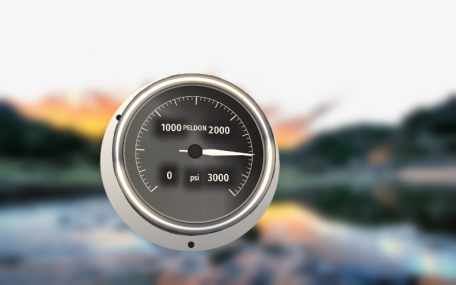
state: 2500 psi
